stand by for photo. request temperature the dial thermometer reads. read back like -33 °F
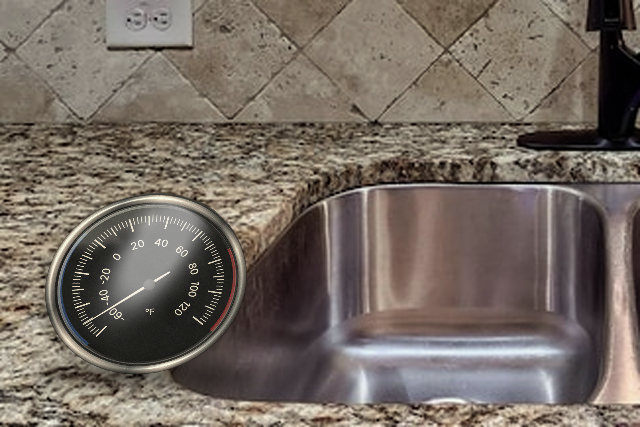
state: -50 °F
